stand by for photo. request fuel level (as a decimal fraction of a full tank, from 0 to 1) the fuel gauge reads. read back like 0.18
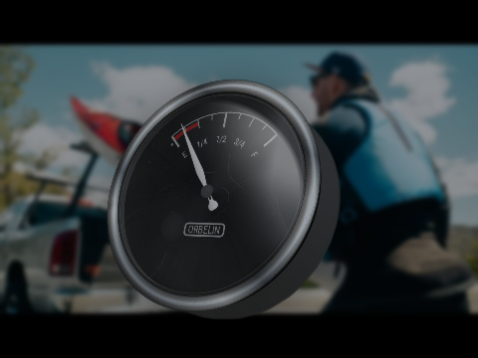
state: 0.125
